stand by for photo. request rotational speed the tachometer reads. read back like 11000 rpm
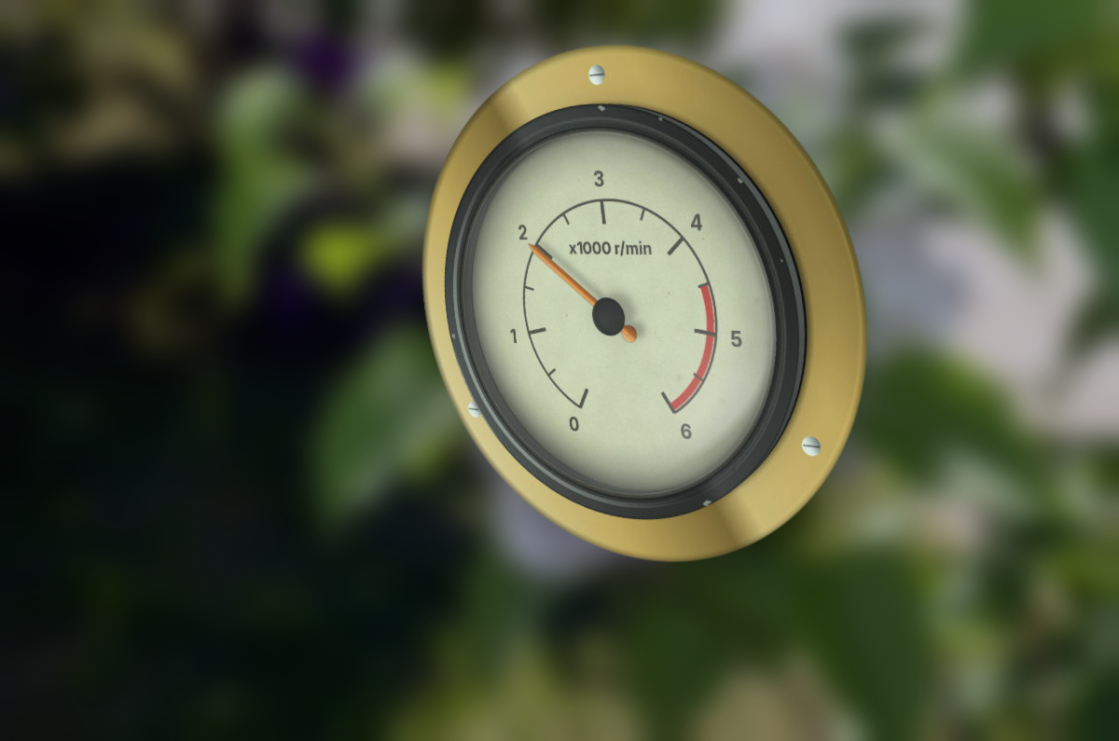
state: 2000 rpm
